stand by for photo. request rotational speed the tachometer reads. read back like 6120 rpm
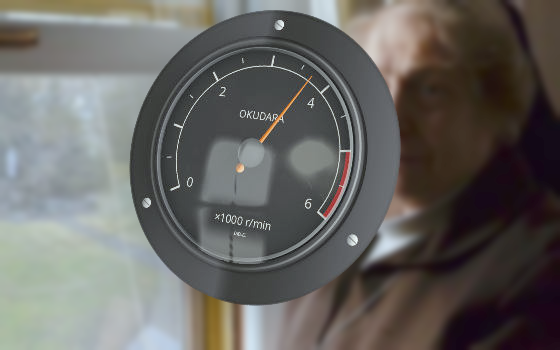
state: 3750 rpm
